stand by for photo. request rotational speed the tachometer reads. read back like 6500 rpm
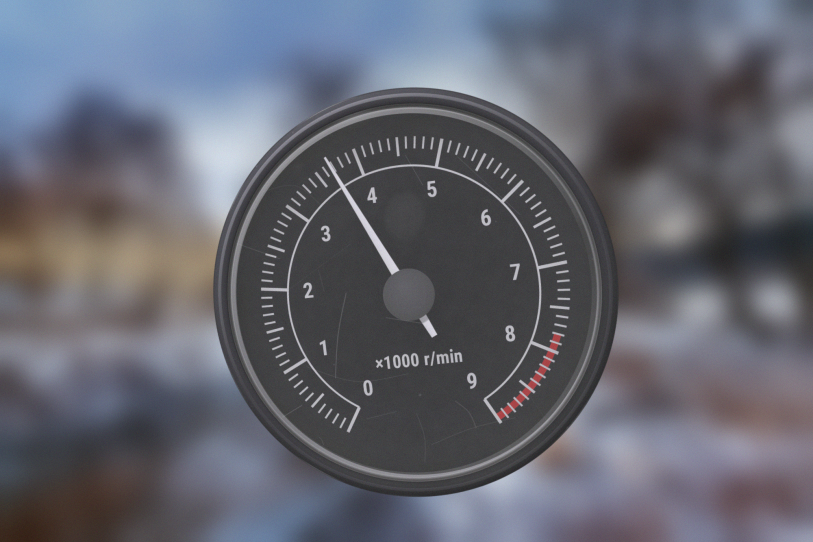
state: 3700 rpm
